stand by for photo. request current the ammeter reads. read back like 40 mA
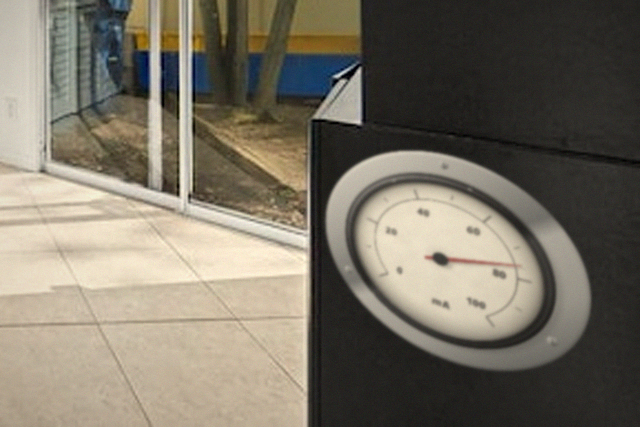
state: 75 mA
